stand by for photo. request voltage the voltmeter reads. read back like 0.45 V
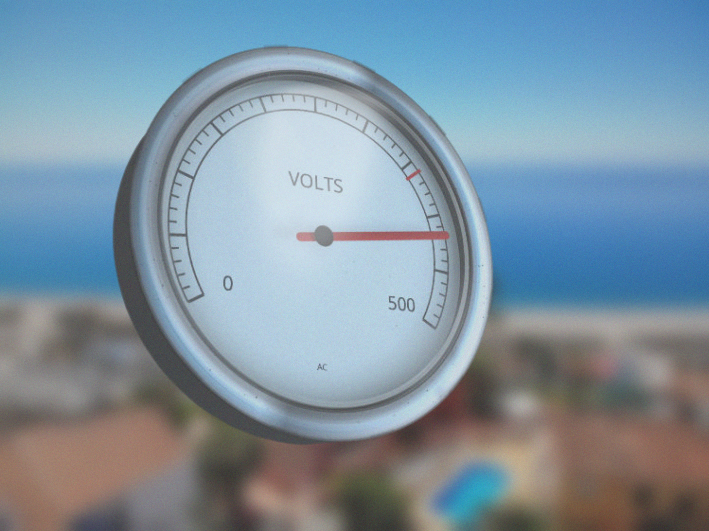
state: 420 V
